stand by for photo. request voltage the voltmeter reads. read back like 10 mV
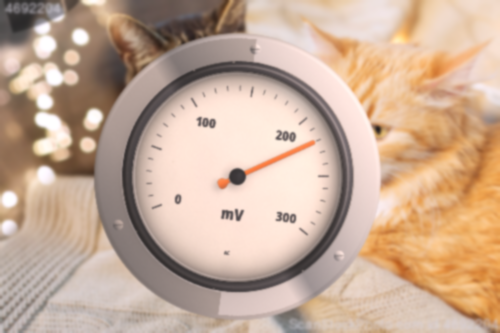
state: 220 mV
